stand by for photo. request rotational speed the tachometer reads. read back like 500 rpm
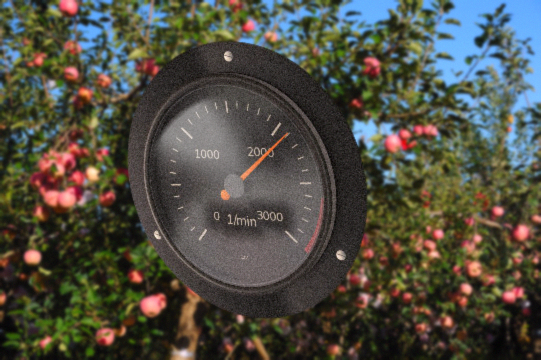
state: 2100 rpm
